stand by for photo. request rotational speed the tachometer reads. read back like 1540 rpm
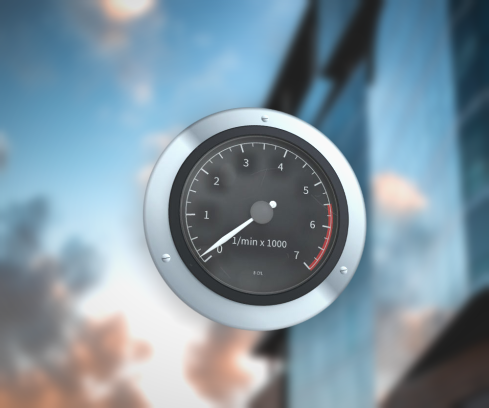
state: 125 rpm
